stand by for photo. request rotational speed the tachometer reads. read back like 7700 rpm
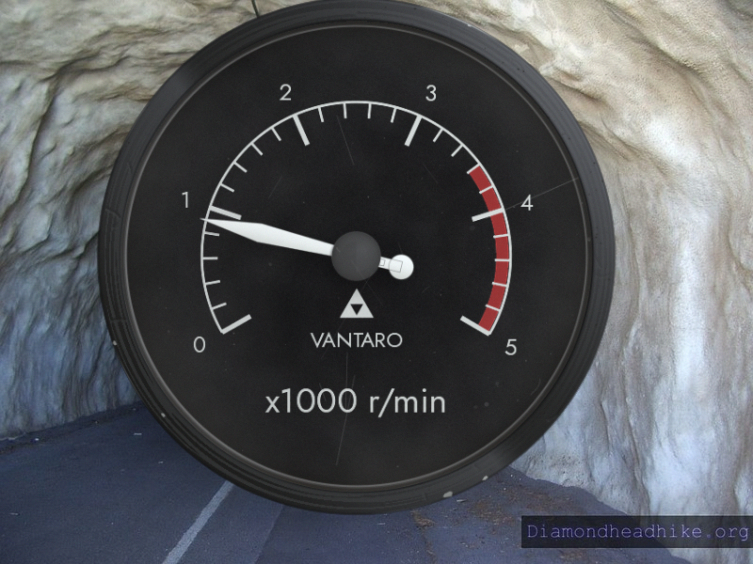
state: 900 rpm
